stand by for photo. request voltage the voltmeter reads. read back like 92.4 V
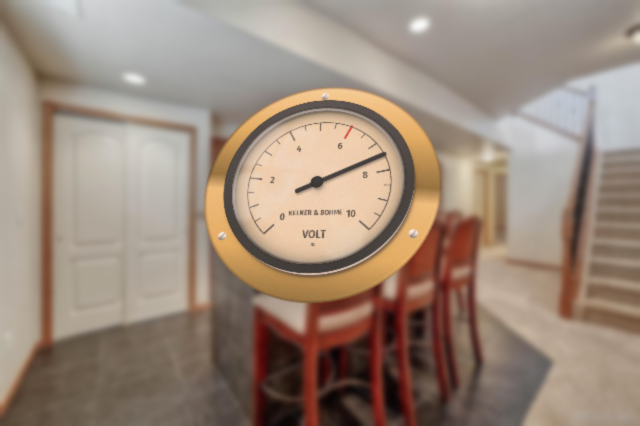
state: 7.5 V
